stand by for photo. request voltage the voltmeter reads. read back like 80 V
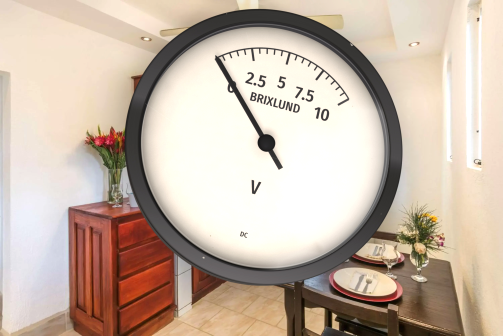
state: 0 V
